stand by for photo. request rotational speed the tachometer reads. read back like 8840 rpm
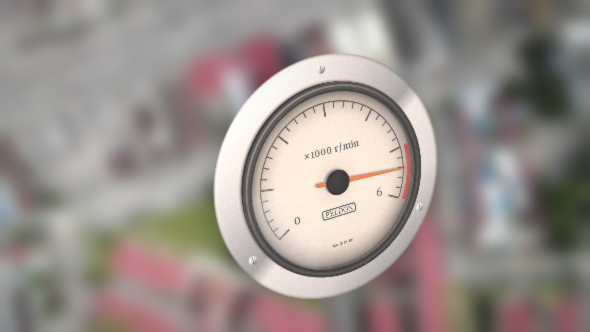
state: 5400 rpm
